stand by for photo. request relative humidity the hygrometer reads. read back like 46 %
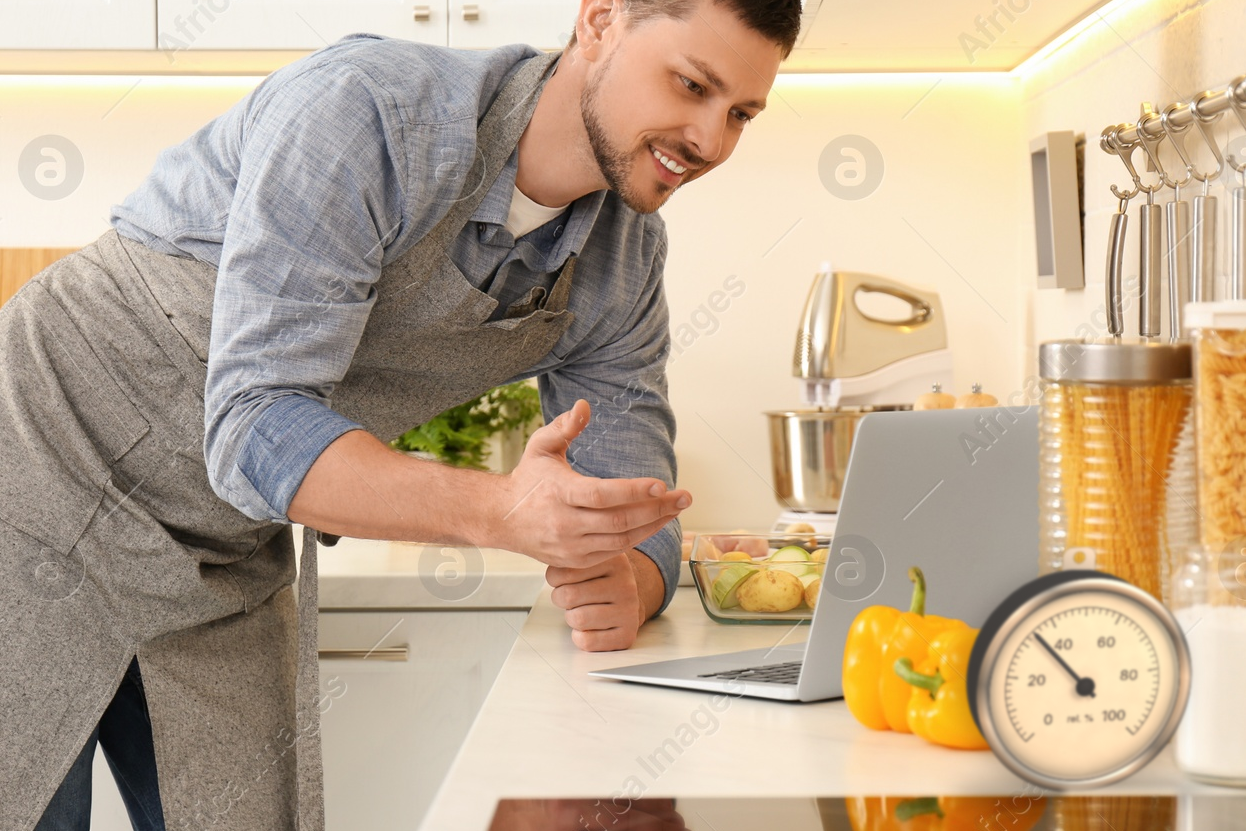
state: 34 %
